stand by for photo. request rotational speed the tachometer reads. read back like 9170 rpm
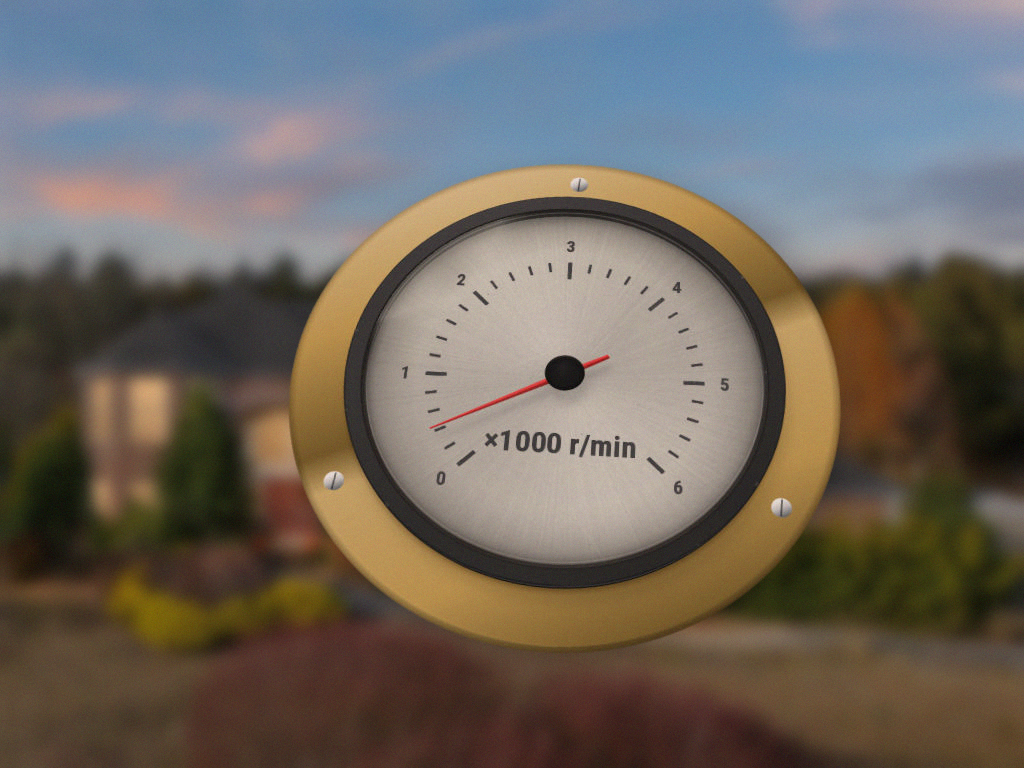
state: 400 rpm
